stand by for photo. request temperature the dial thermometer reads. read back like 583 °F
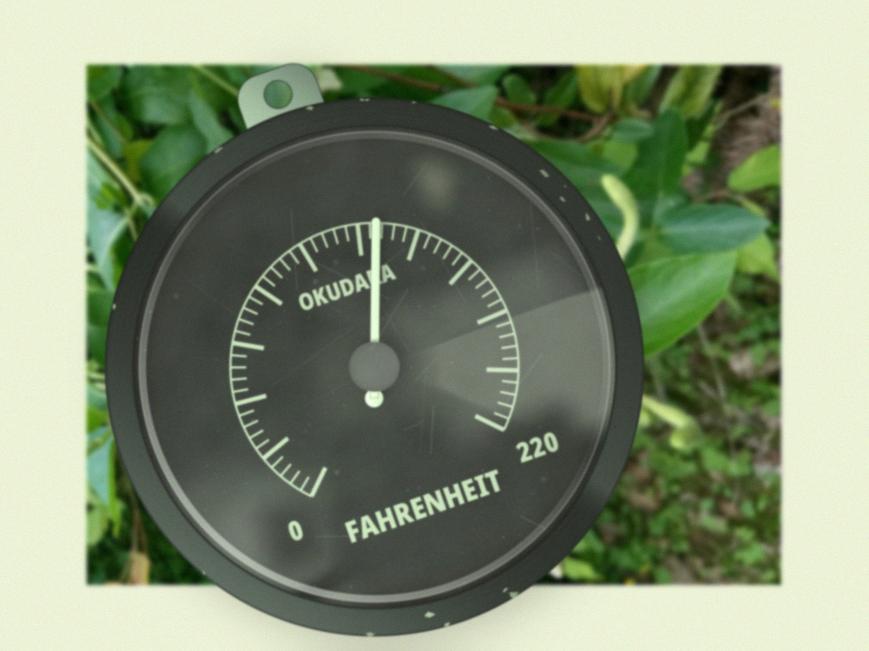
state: 126 °F
